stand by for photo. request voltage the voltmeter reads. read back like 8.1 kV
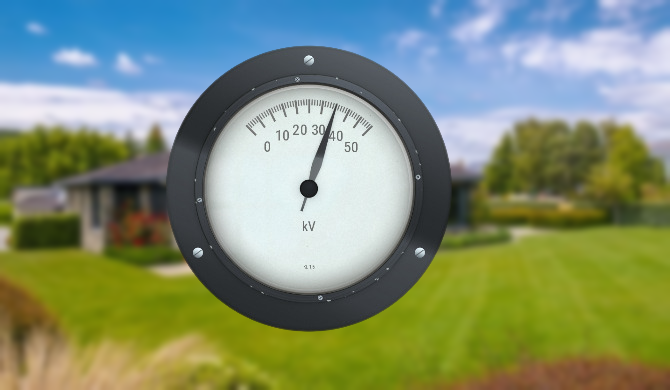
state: 35 kV
